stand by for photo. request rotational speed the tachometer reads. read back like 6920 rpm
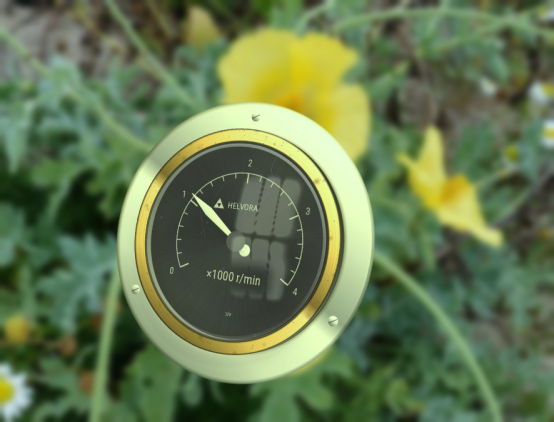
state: 1100 rpm
